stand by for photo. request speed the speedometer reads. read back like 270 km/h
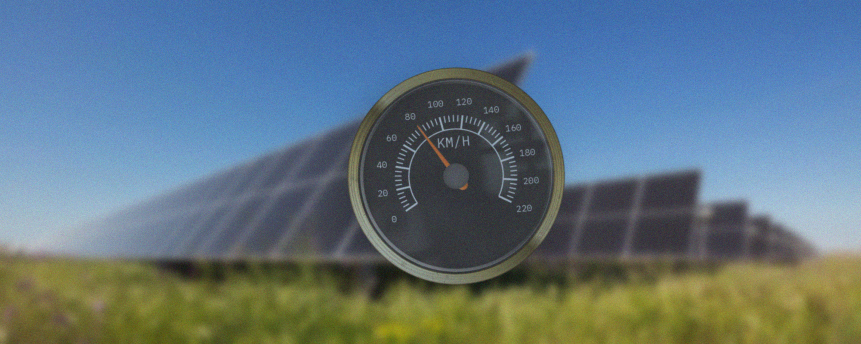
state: 80 km/h
